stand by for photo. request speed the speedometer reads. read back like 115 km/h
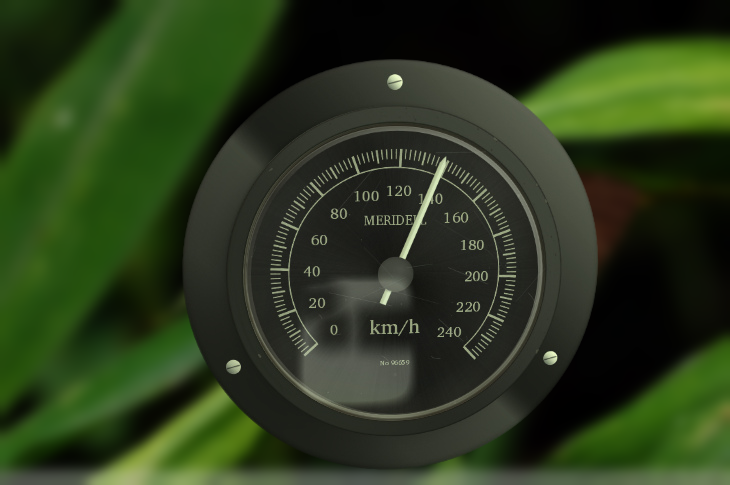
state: 138 km/h
